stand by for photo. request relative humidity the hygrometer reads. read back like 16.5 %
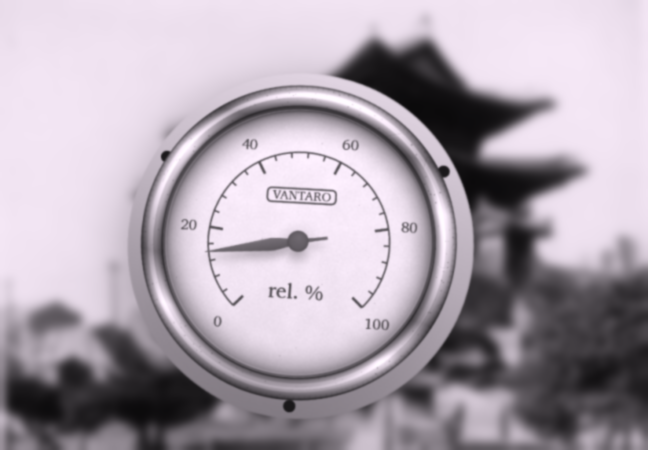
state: 14 %
